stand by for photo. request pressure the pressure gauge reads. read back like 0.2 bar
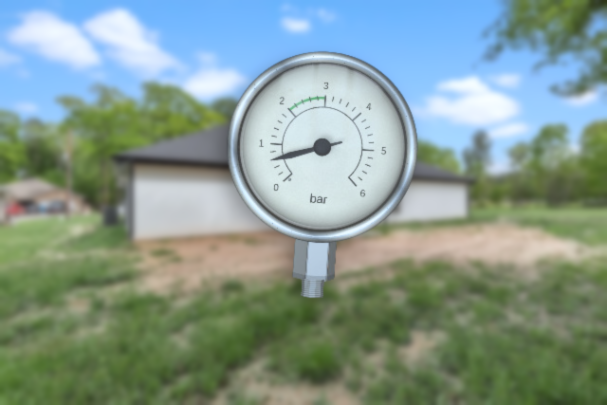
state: 0.6 bar
